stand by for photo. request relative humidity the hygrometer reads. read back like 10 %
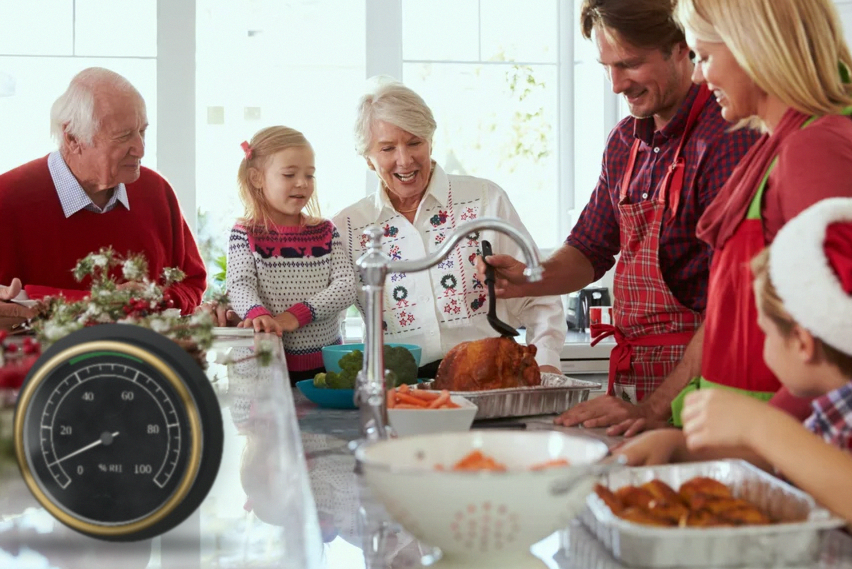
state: 8 %
